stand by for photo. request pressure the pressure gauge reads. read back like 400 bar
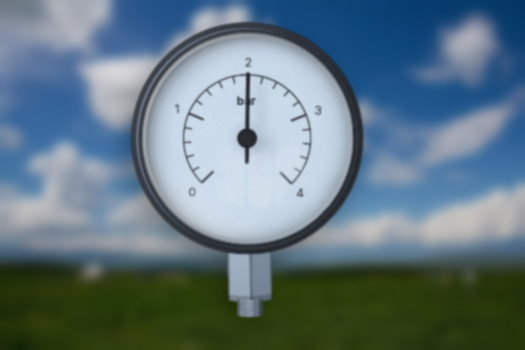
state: 2 bar
